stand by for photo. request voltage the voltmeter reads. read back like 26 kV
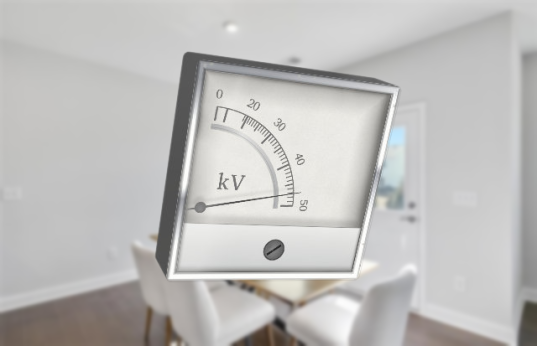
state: 47 kV
